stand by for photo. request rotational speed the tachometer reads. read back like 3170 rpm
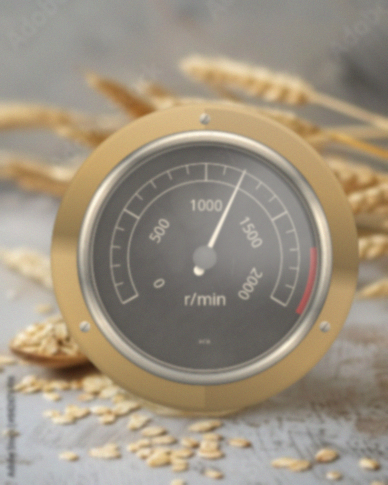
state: 1200 rpm
